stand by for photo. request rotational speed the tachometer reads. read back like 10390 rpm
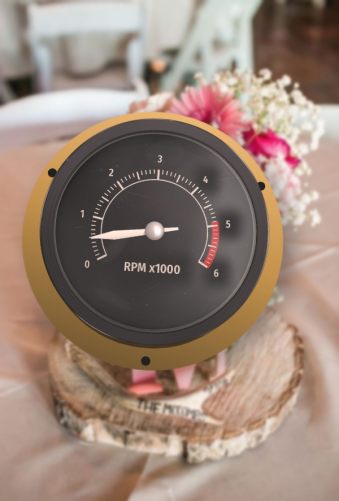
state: 500 rpm
